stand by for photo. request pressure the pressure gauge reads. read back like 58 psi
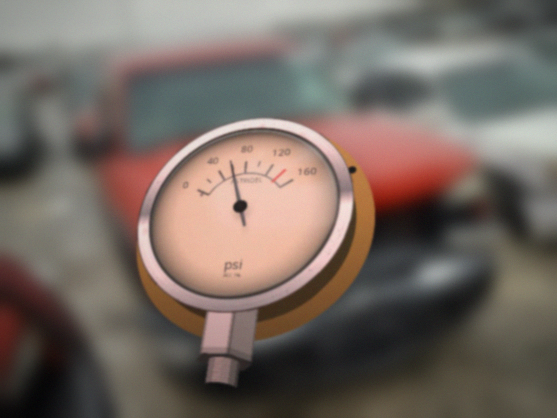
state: 60 psi
